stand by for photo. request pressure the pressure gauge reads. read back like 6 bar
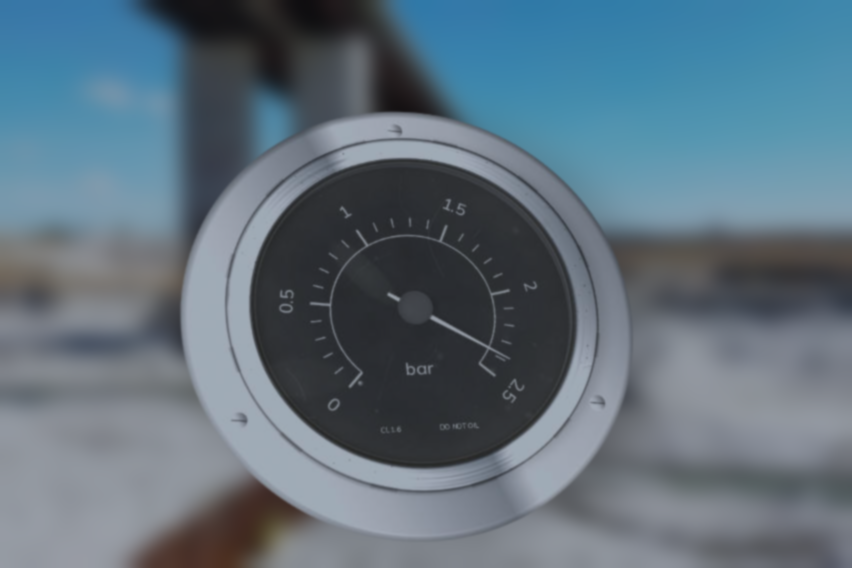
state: 2.4 bar
